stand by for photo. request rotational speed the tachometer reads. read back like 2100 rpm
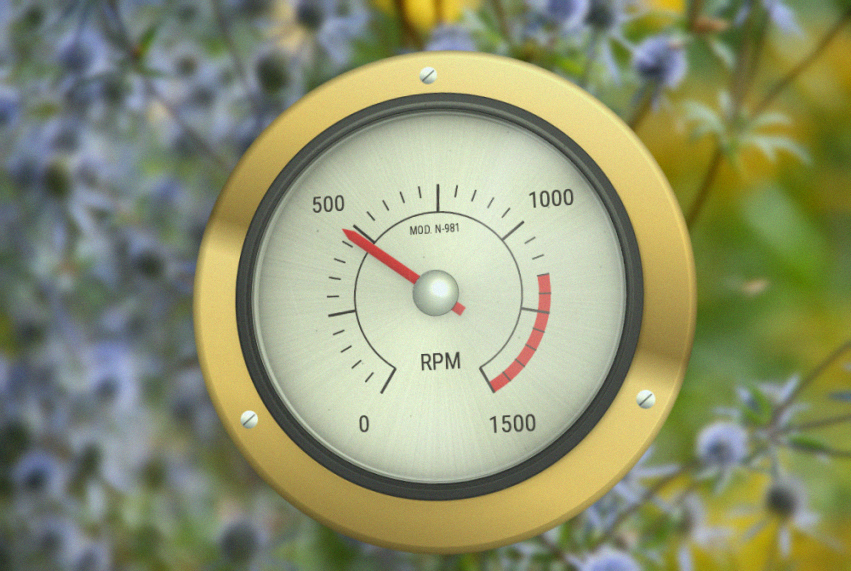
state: 475 rpm
